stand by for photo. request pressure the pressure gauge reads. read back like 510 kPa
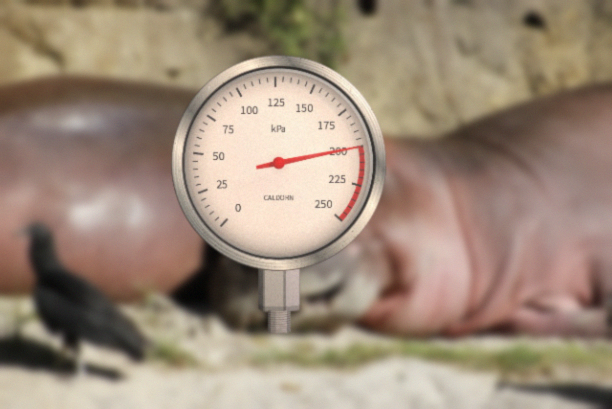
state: 200 kPa
